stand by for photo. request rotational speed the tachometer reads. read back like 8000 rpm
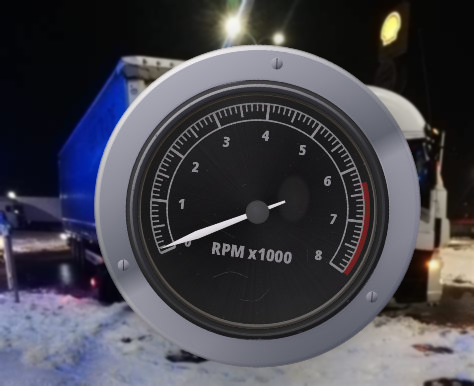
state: 100 rpm
